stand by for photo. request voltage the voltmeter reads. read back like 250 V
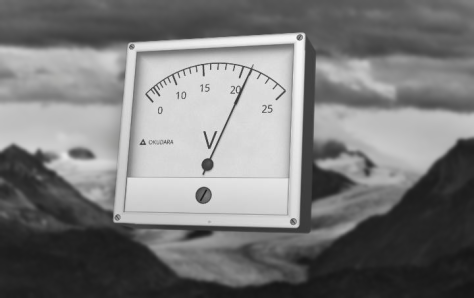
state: 21 V
